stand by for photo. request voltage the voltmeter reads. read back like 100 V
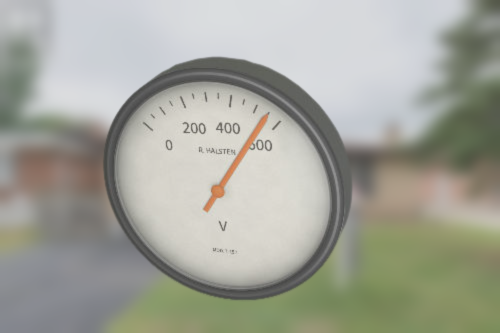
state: 550 V
